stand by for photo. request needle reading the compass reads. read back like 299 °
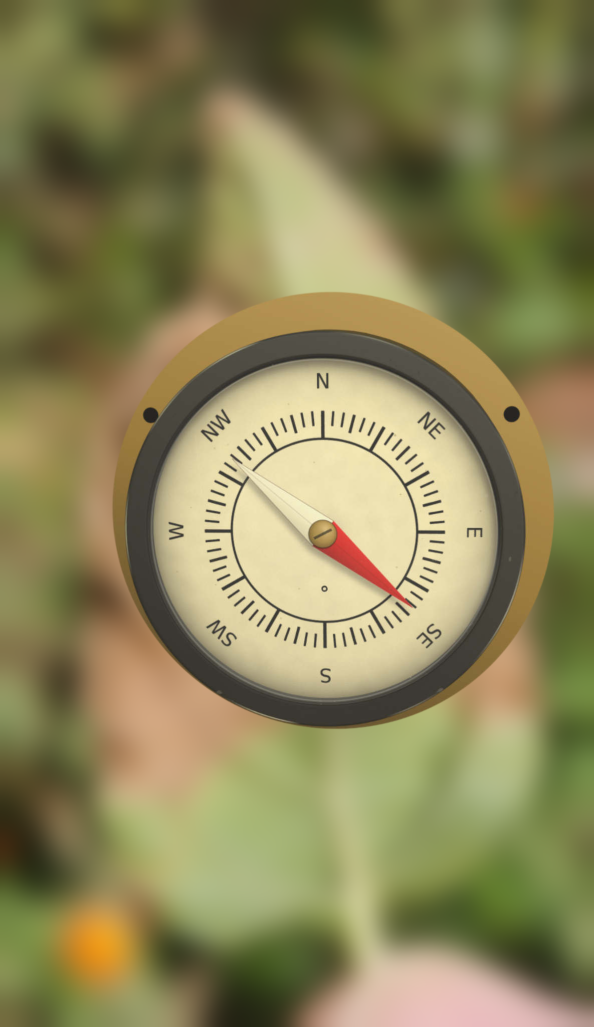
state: 130 °
